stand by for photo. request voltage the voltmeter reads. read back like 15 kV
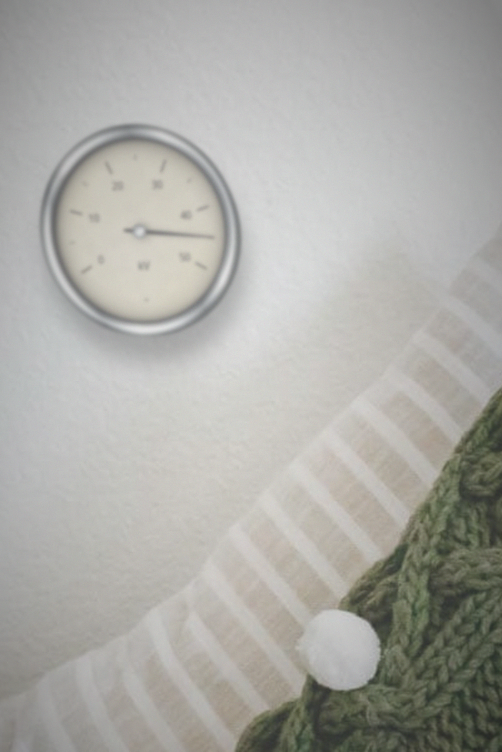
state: 45 kV
